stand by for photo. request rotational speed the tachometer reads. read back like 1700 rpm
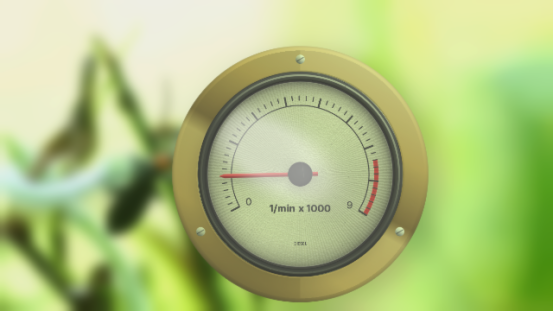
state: 1000 rpm
